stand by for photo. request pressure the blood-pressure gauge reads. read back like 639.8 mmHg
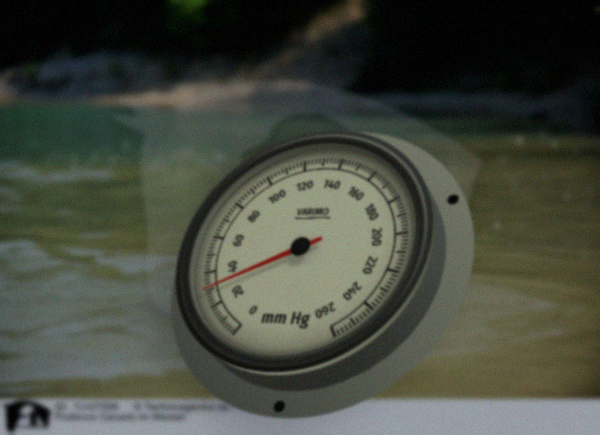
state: 30 mmHg
